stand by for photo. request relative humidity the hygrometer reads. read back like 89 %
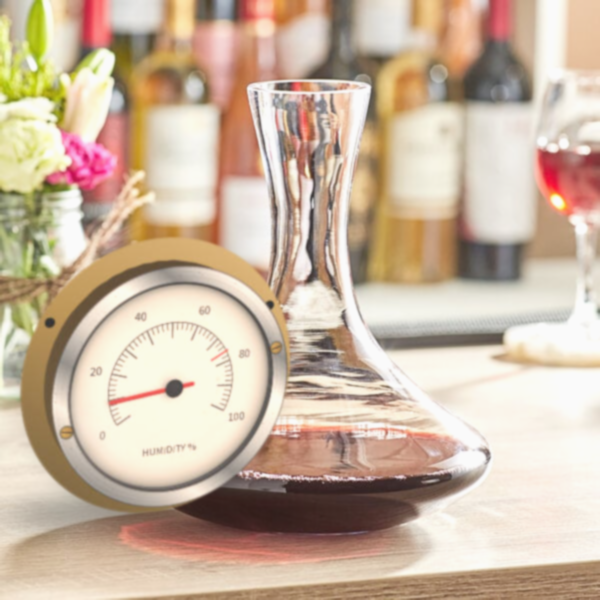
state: 10 %
